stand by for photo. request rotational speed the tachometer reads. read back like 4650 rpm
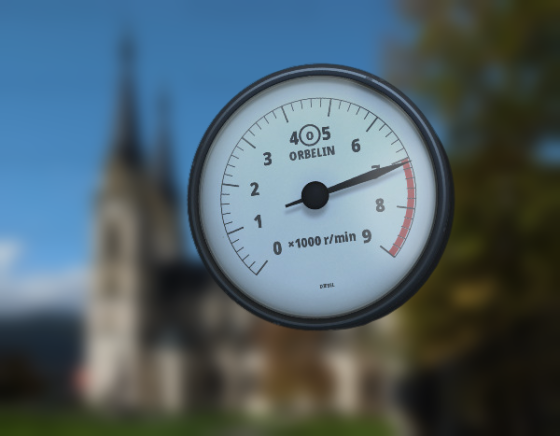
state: 7100 rpm
